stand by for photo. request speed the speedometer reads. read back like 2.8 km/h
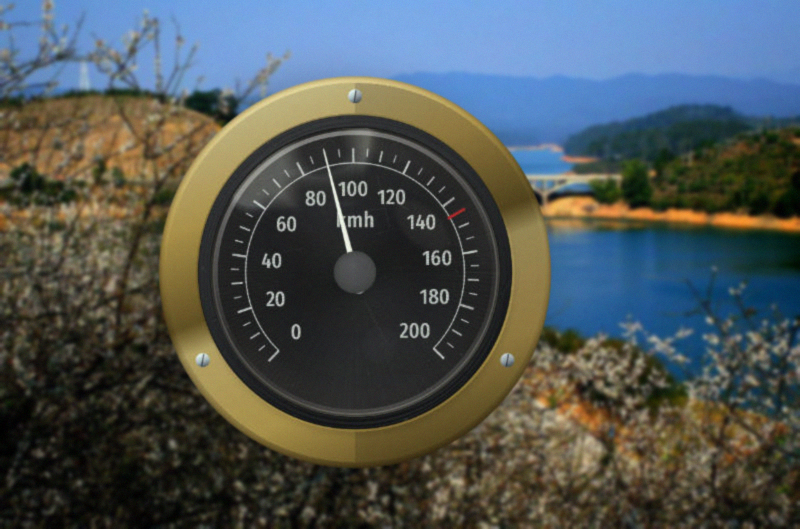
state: 90 km/h
